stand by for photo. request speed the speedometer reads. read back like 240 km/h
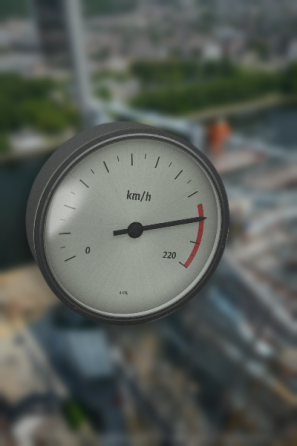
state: 180 km/h
